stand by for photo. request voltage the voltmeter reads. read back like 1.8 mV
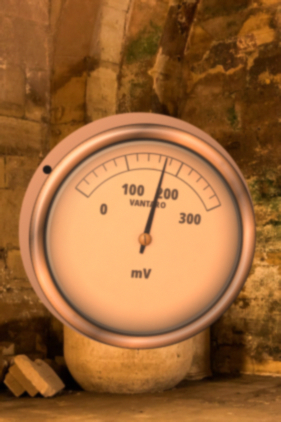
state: 170 mV
